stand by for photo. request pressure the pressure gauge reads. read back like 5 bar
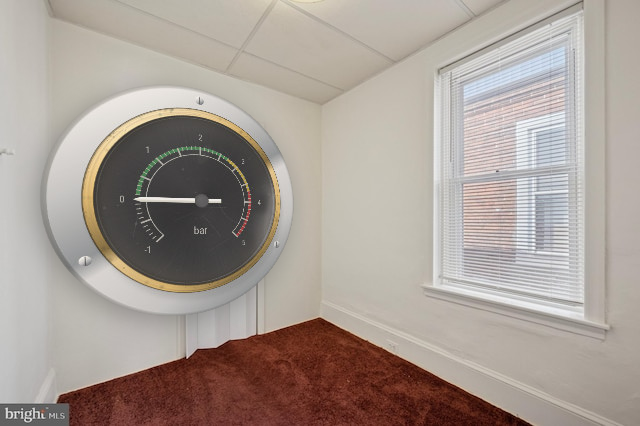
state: 0 bar
